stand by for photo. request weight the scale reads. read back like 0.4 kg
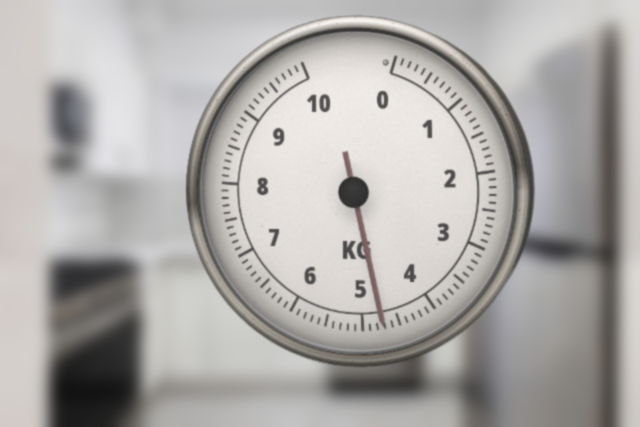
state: 4.7 kg
